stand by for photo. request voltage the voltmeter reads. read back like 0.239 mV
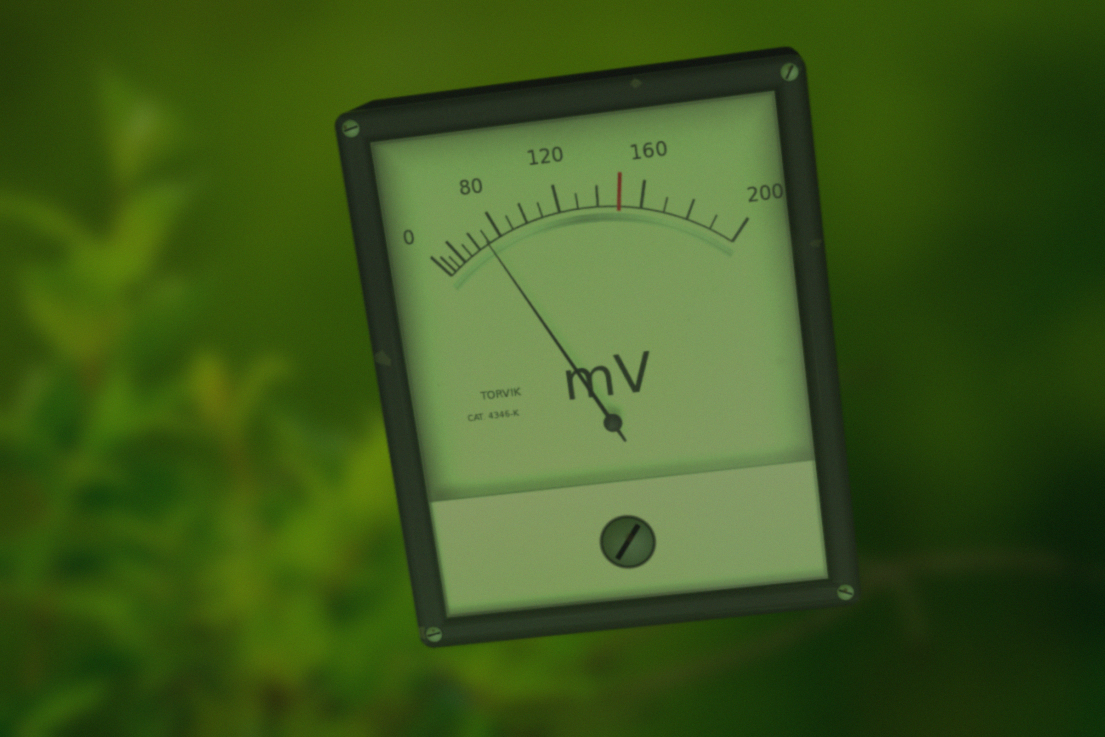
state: 70 mV
